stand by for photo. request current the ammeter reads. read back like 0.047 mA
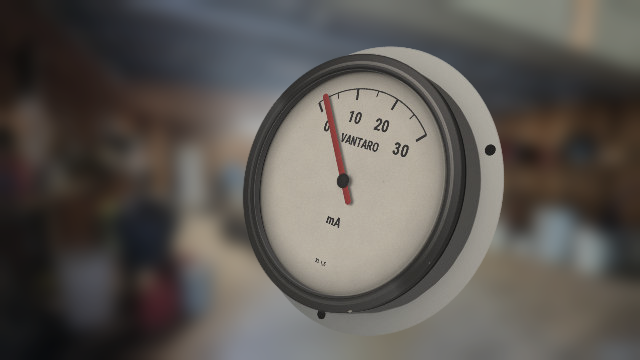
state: 2.5 mA
